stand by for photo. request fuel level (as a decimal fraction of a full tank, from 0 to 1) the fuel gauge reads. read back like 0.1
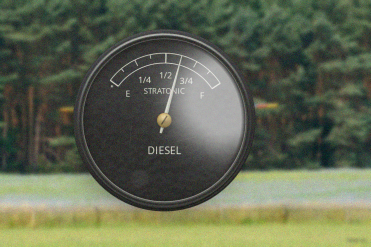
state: 0.625
